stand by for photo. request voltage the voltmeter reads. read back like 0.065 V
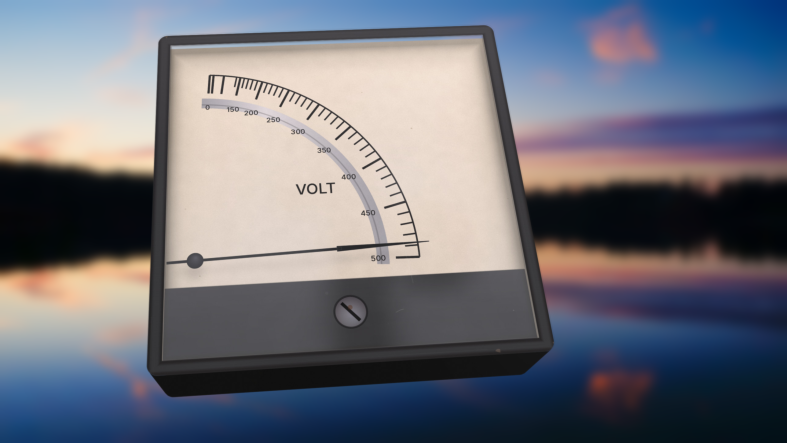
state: 490 V
